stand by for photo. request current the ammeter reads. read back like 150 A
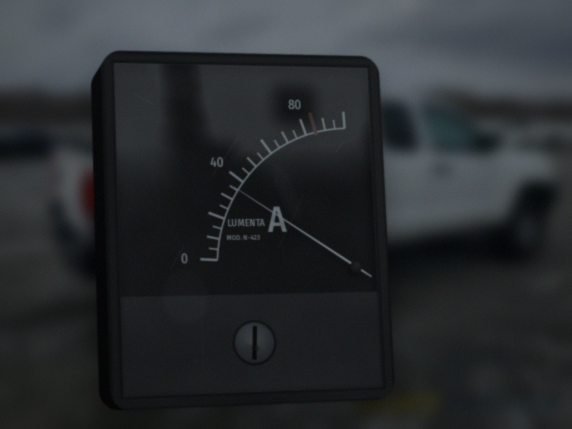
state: 35 A
